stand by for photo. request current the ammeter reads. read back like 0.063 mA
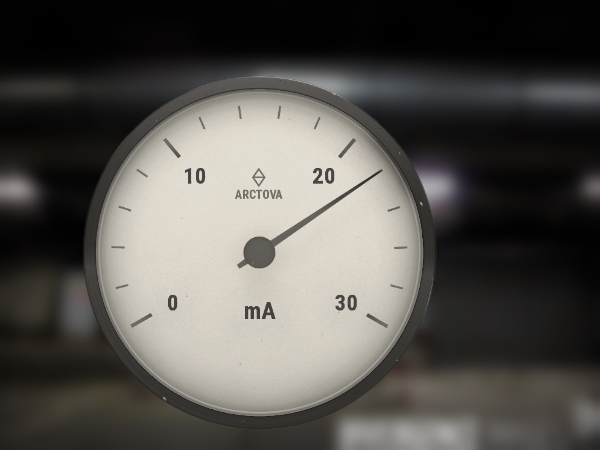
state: 22 mA
